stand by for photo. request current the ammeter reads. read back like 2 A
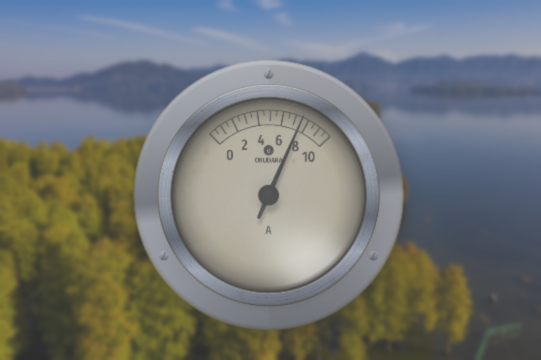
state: 7.5 A
